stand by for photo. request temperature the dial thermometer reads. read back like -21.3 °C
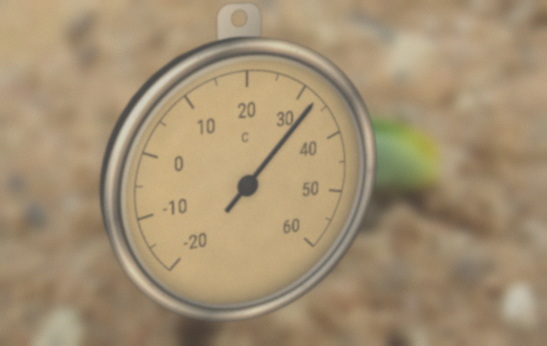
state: 32.5 °C
